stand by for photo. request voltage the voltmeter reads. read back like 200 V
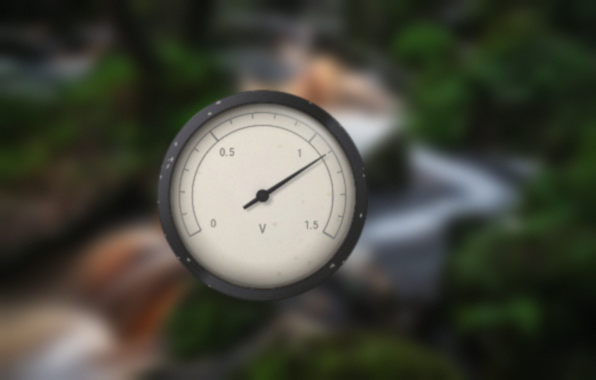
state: 1.1 V
